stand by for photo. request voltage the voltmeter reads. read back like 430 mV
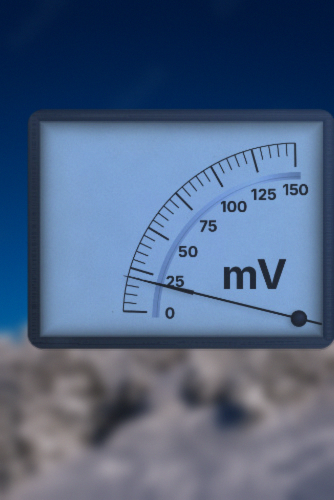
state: 20 mV
